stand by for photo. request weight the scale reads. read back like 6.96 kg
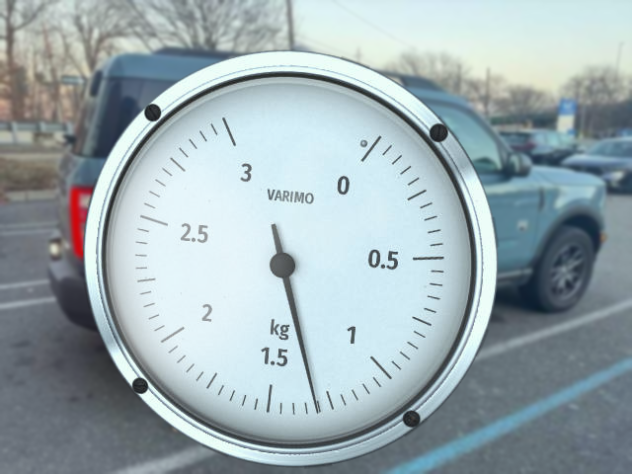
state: 1.3 kg
